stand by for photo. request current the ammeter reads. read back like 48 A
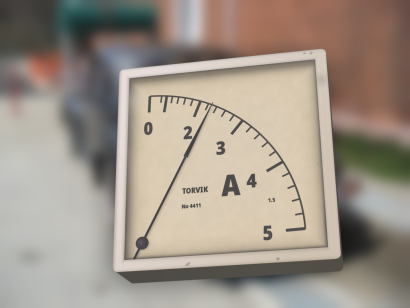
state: 2.3 A
